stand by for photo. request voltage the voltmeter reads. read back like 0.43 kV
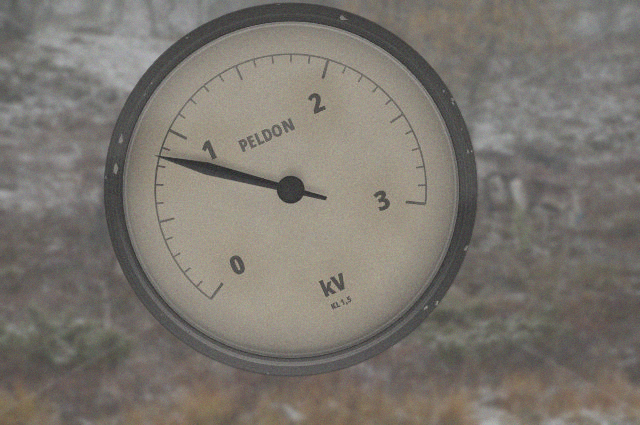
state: 0.85 kV
